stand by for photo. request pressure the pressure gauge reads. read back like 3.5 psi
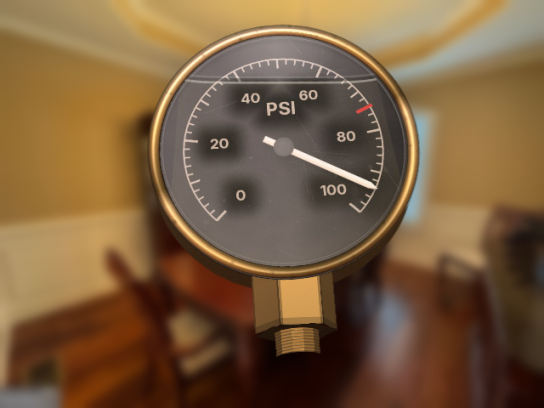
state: 94 psi
